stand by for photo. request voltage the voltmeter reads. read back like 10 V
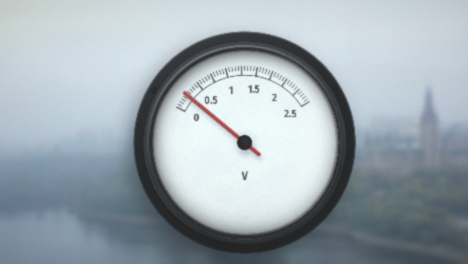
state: 0.25 V
